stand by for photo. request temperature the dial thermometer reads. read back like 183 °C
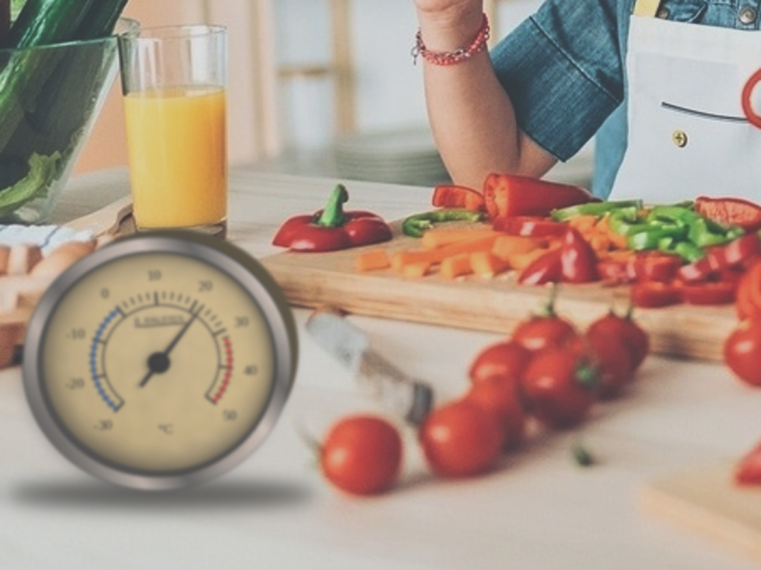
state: 22 °C
